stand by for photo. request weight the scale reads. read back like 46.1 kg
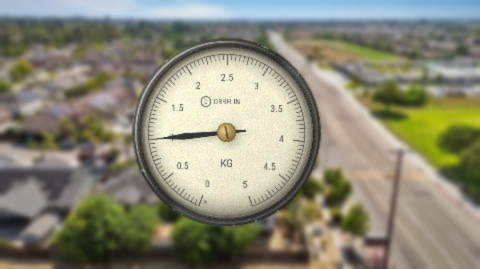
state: 1 kg
